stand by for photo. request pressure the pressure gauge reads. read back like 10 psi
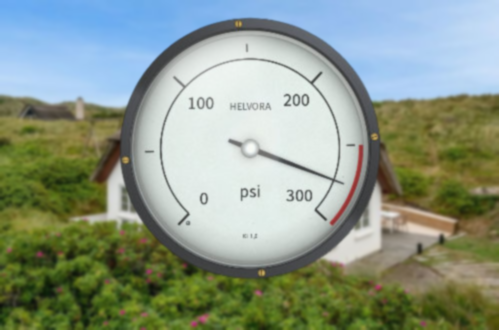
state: 275 psi
